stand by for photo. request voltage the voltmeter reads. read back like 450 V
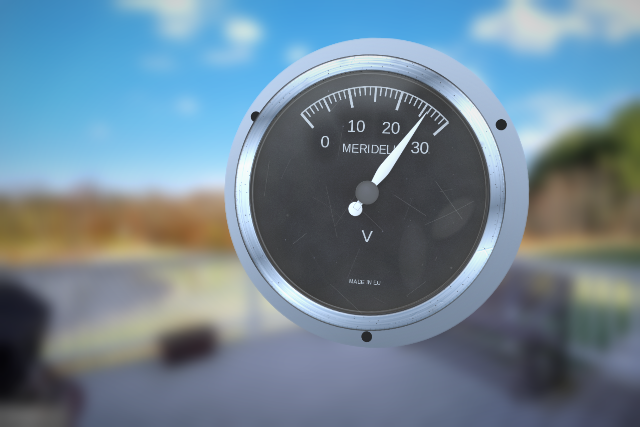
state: 26 V
